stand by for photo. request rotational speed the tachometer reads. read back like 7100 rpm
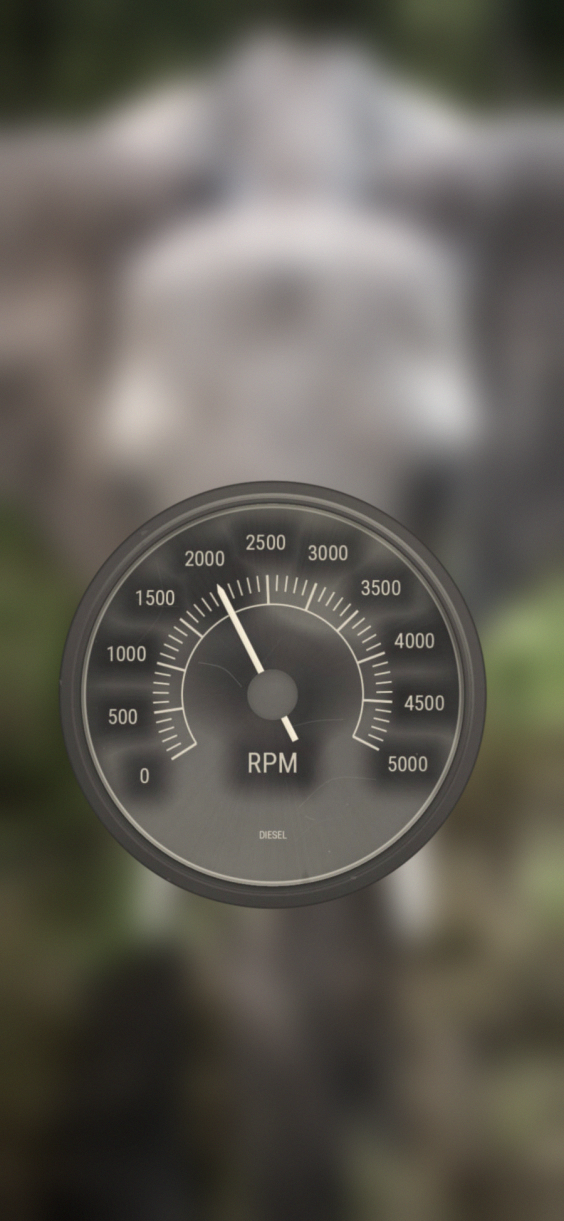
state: 2000 rpm
